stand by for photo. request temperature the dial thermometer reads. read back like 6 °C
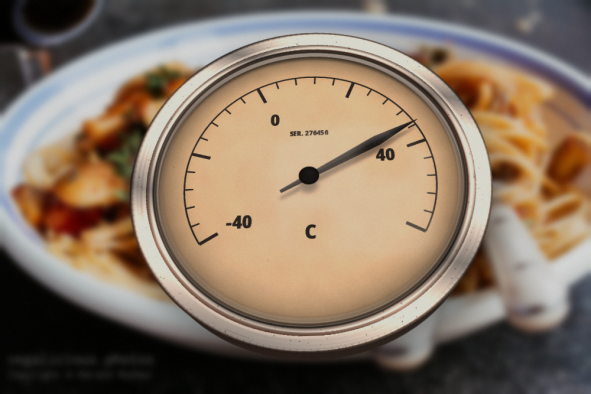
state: 36 °C
